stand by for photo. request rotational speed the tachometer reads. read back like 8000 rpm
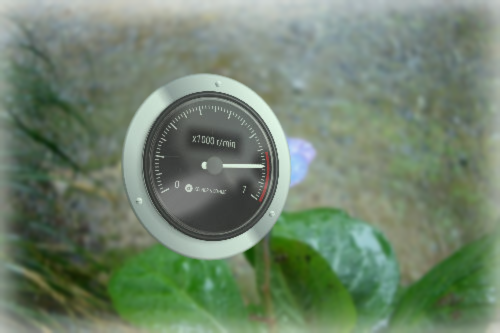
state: 6000 rpm
